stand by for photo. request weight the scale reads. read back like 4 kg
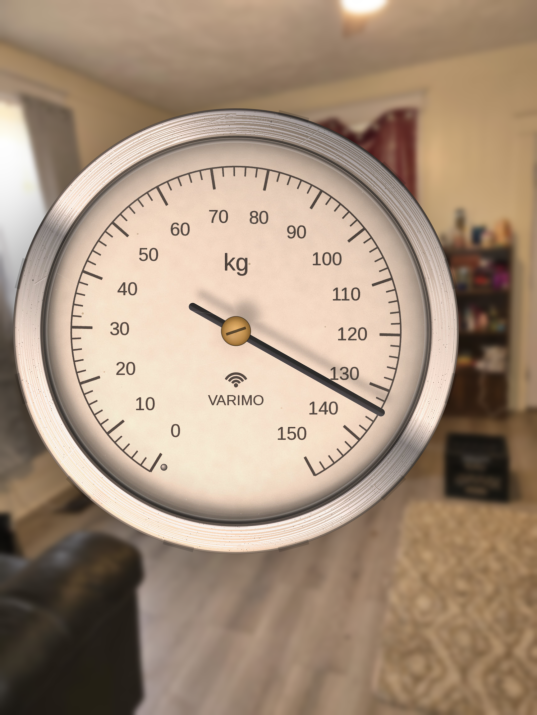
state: 134 kg
